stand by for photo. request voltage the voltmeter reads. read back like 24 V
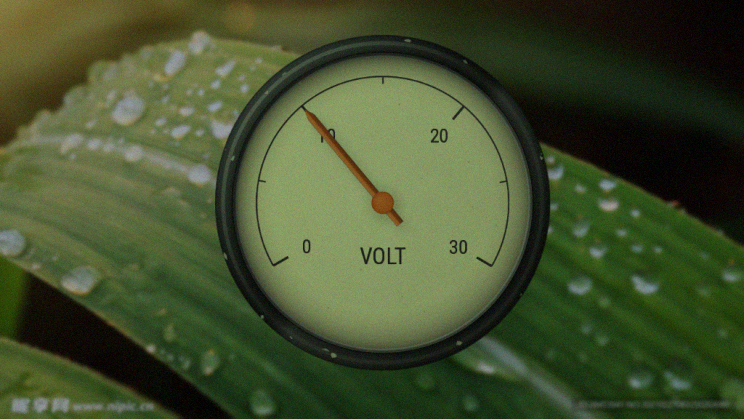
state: 10 V
